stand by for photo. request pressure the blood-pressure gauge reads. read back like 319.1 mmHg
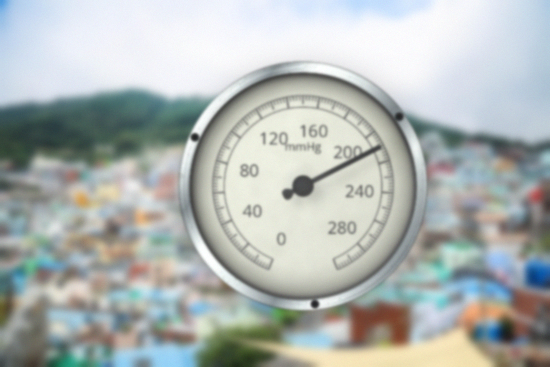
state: 210 mmHg
